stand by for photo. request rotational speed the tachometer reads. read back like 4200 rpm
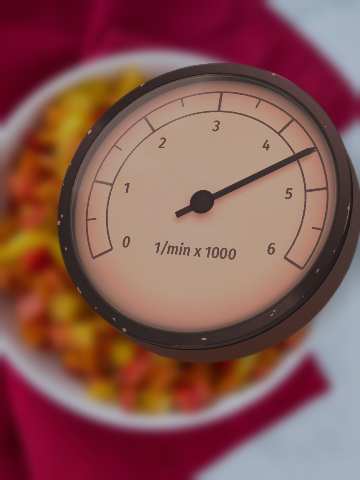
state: 4500 rpm
